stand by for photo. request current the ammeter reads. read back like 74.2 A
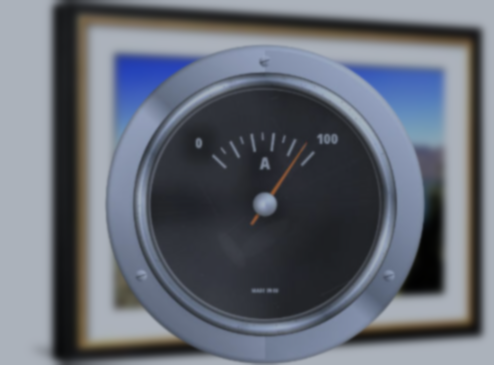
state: 90 A
